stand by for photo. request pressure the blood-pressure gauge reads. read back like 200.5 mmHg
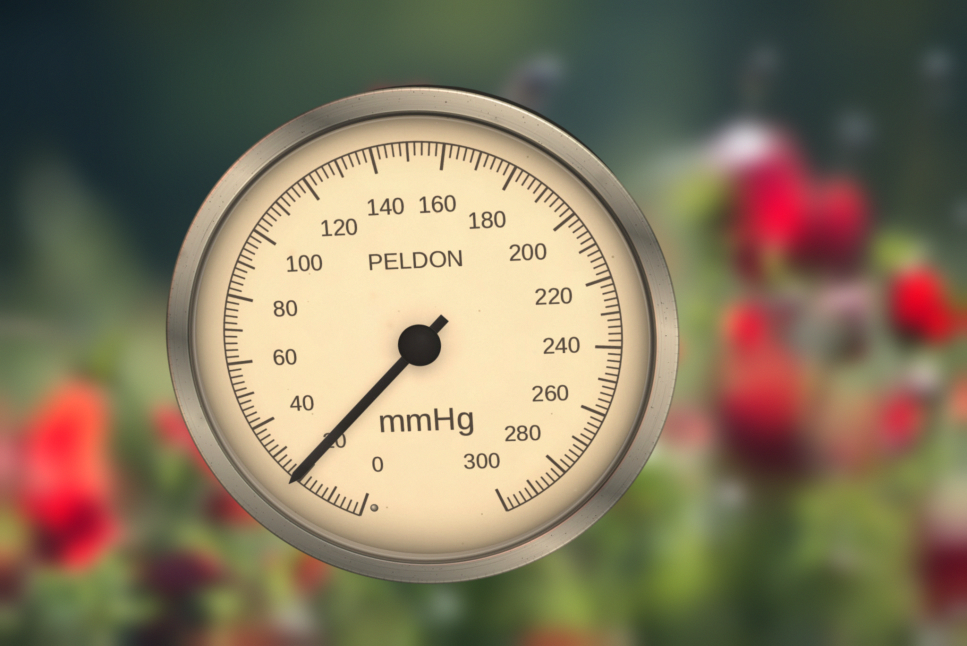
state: 22 mmHg
